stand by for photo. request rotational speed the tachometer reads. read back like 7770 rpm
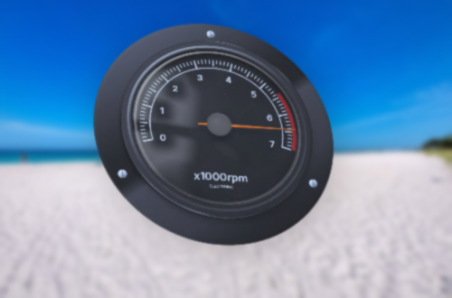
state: 6500 rpm
